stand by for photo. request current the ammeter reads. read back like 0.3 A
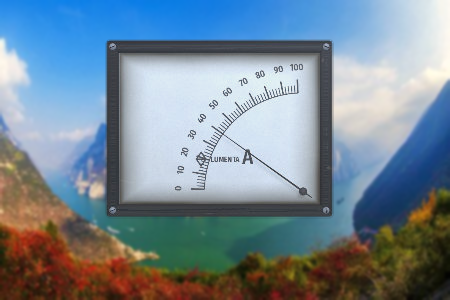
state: 40 A
